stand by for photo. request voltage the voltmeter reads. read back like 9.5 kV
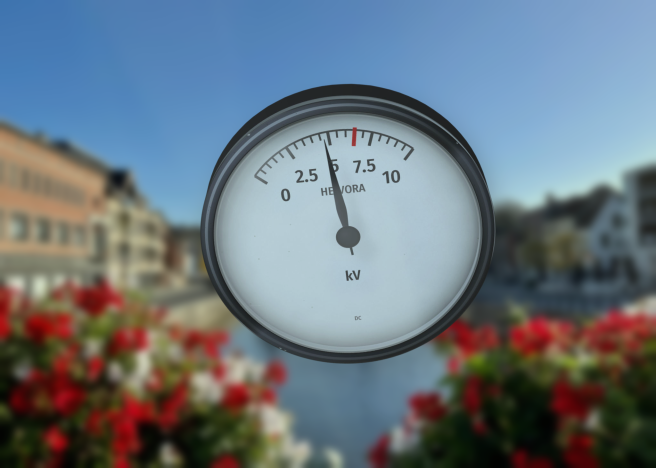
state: 4.75 kV
